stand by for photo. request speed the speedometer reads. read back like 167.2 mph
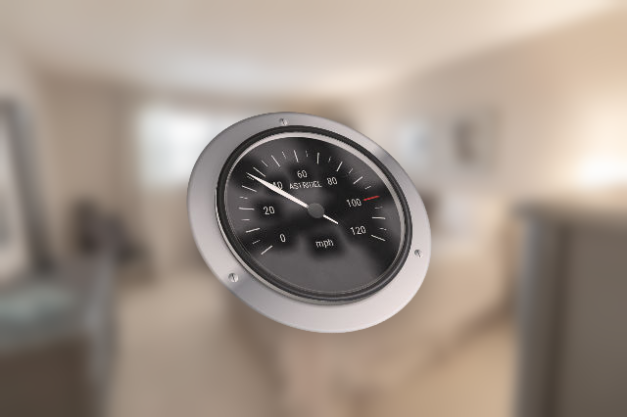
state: 35 mph
